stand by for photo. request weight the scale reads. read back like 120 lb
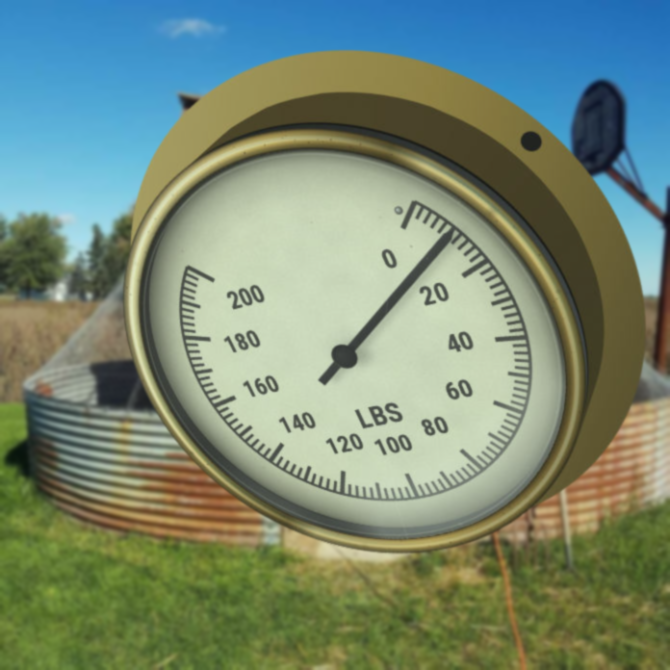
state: 10 lb
